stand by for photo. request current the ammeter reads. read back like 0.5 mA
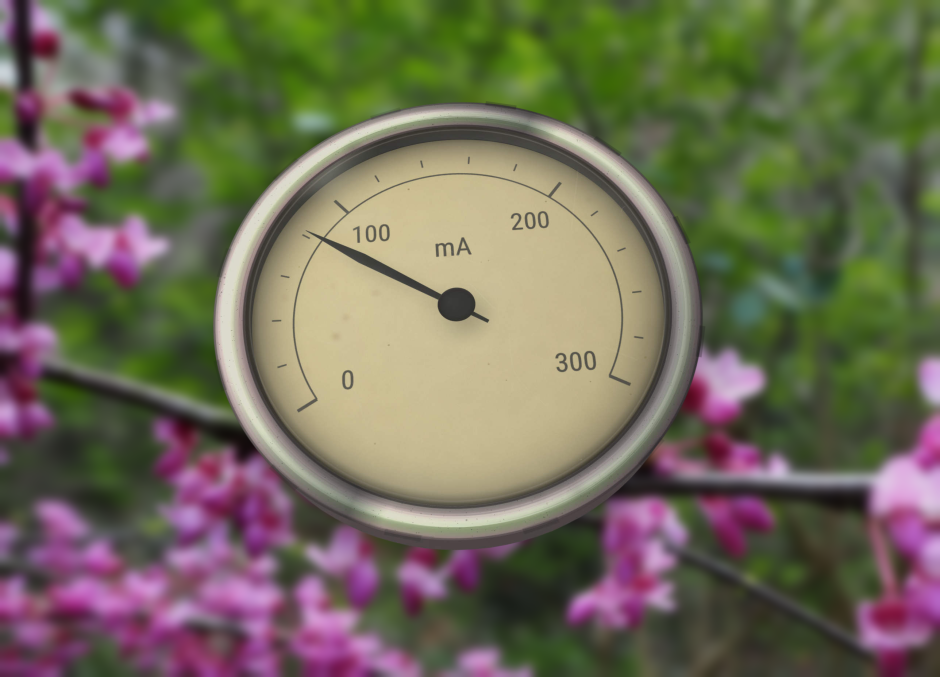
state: 80 mA
